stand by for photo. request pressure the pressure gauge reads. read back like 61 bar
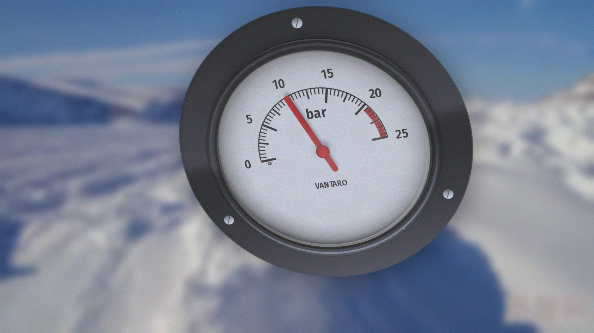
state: 10 bar
